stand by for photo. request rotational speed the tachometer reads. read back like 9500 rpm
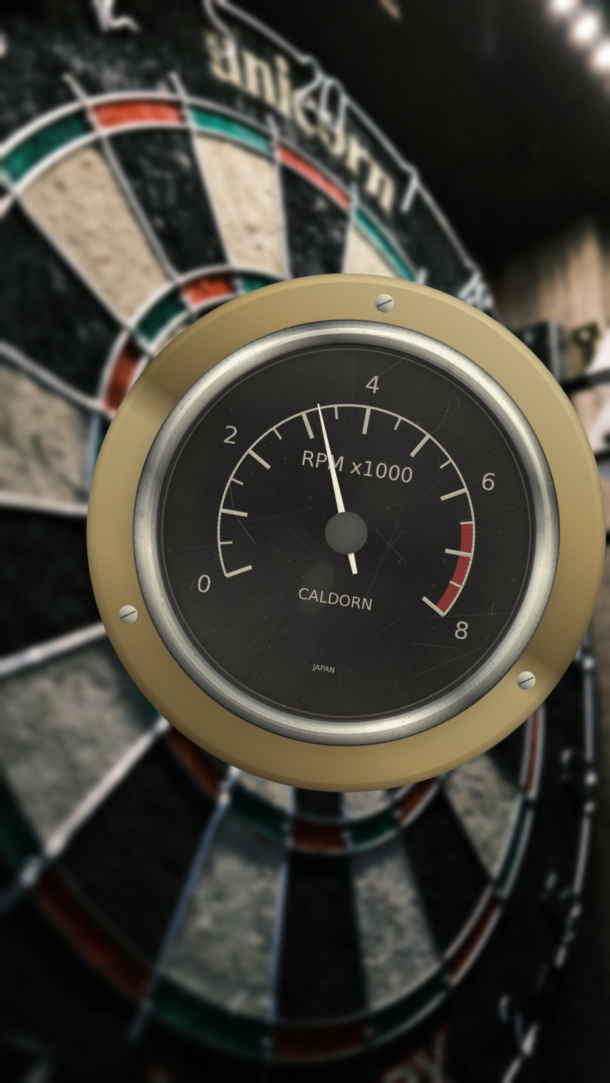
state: 3250 rpm
